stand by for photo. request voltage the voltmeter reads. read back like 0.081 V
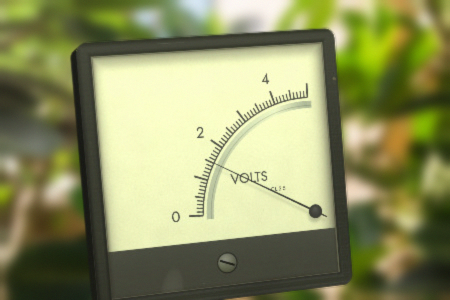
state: 1.5 V
